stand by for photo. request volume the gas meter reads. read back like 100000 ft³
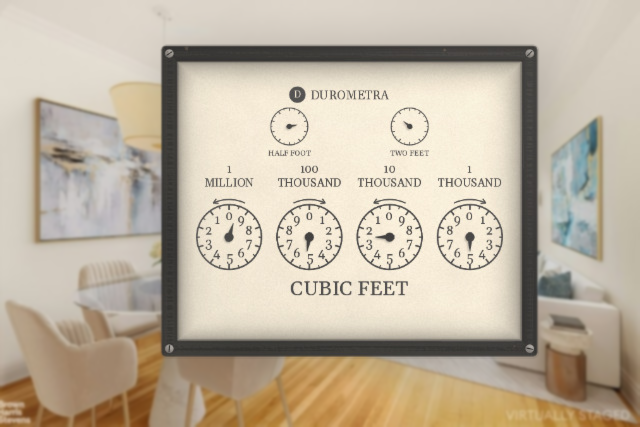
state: 952500 ft³
